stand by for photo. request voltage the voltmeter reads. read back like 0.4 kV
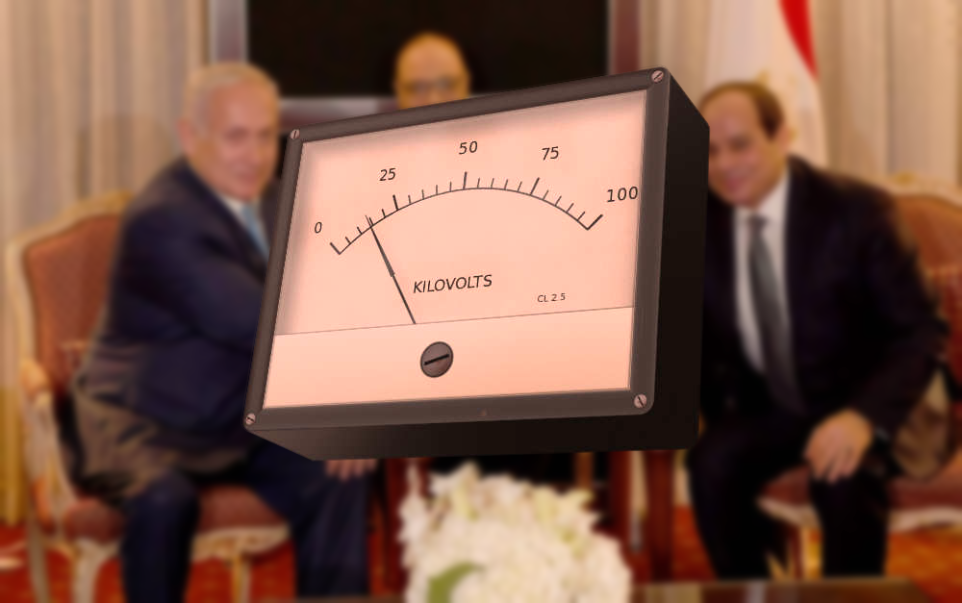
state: 15 kV
